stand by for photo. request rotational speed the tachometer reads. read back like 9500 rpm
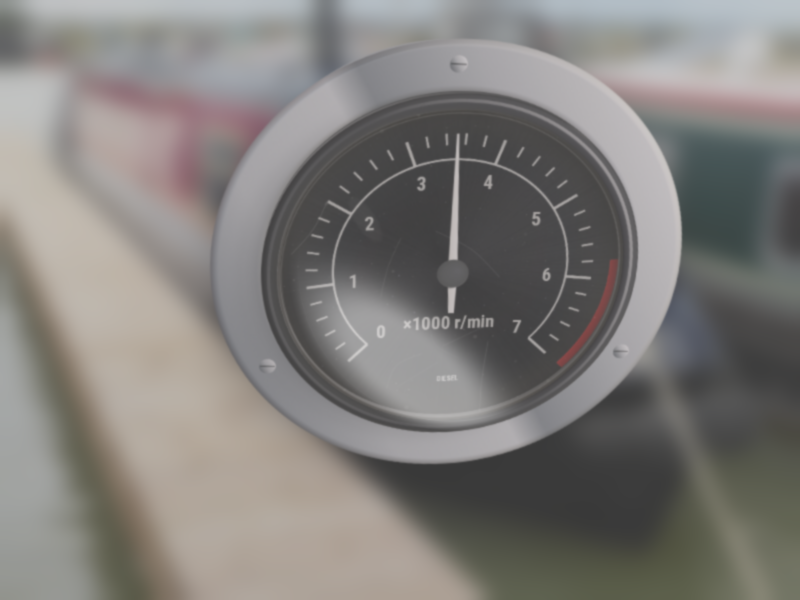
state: 3500 rpm
